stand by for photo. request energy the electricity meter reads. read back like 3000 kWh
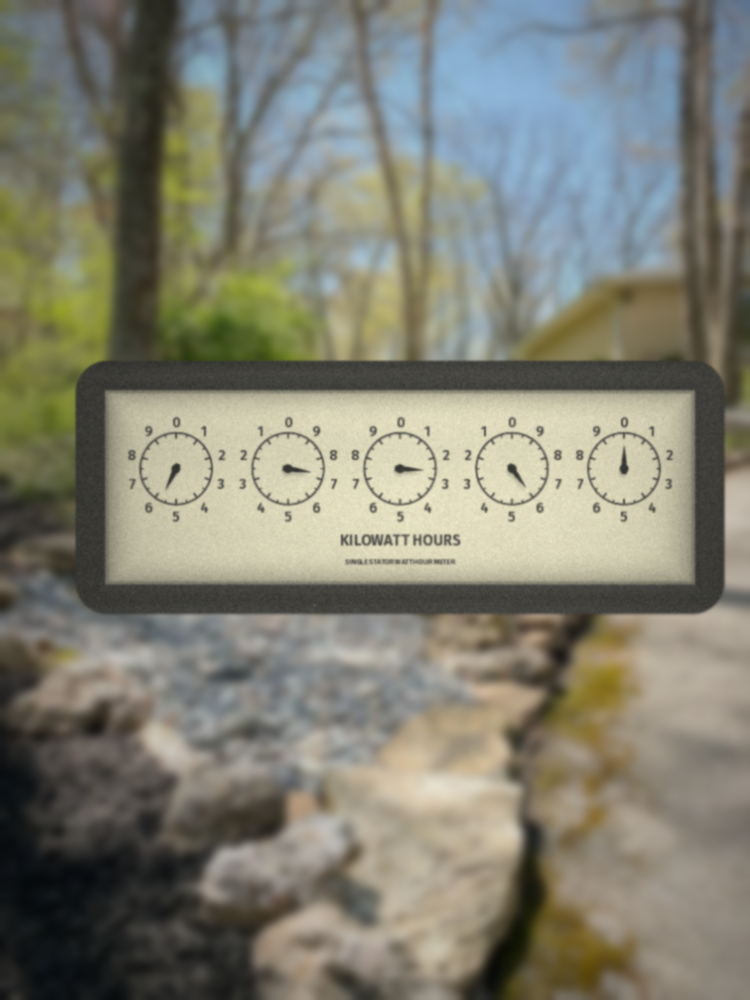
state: 57260 kWh
